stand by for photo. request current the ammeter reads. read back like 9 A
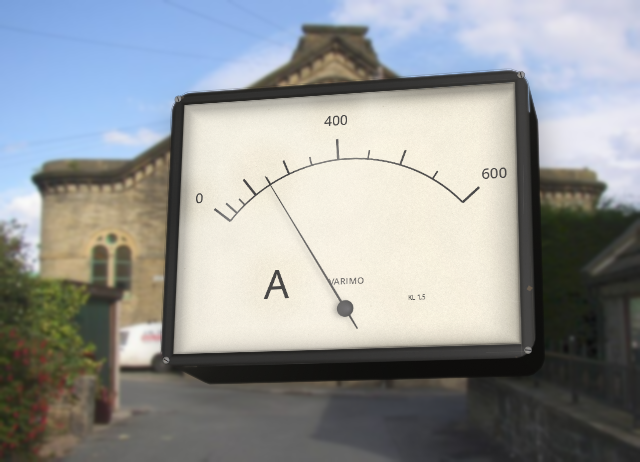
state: 250 A
